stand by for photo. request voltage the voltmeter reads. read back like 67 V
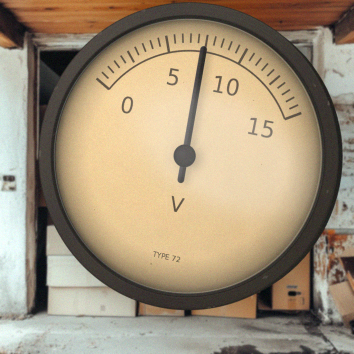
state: 7.5 V
